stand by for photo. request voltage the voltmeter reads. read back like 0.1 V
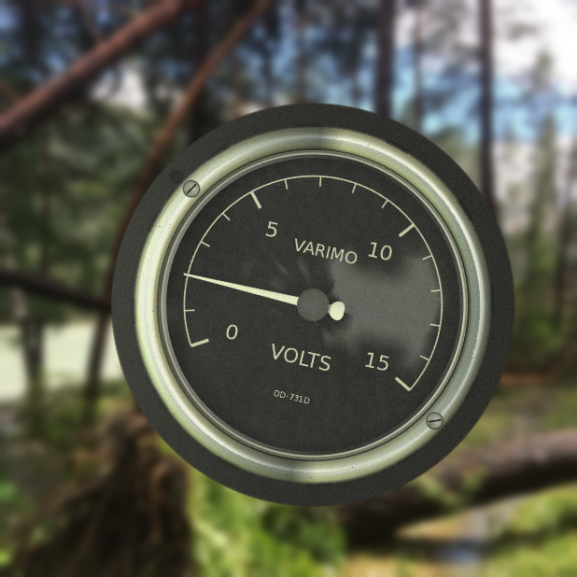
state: 2 V
